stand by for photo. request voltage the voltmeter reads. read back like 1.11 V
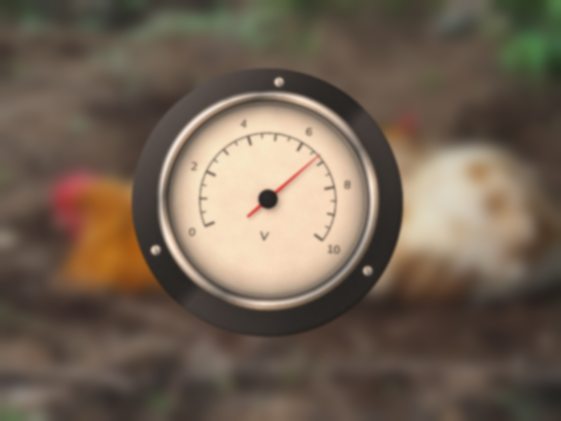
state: 6.75 V
